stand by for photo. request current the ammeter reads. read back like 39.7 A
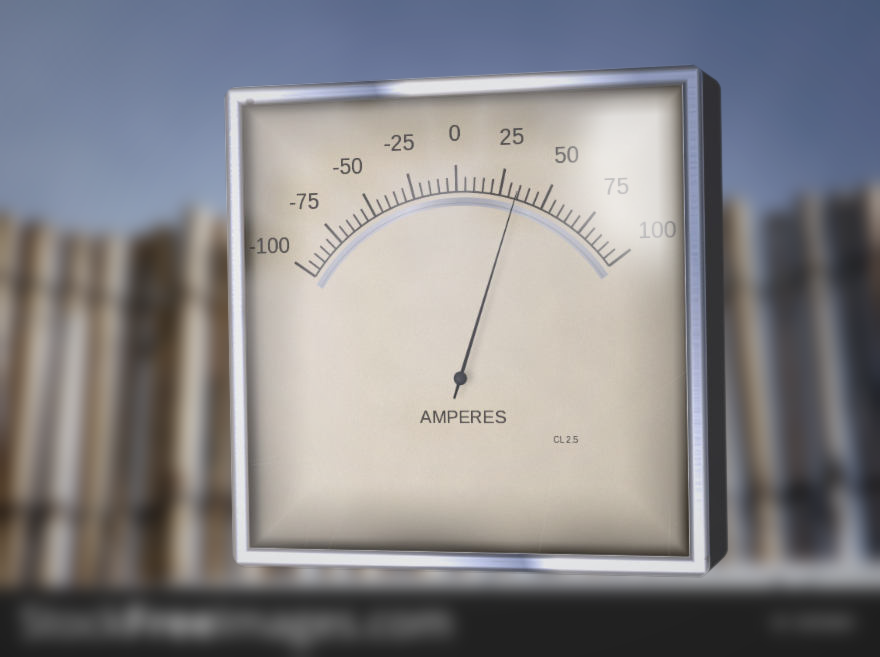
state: 35 A
